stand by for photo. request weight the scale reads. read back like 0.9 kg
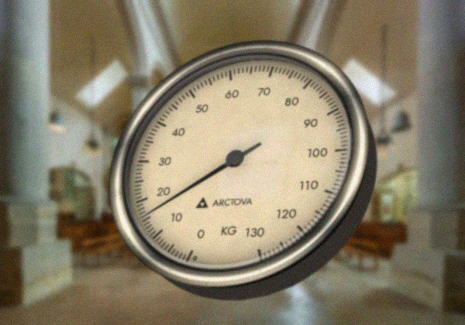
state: 15 kg
